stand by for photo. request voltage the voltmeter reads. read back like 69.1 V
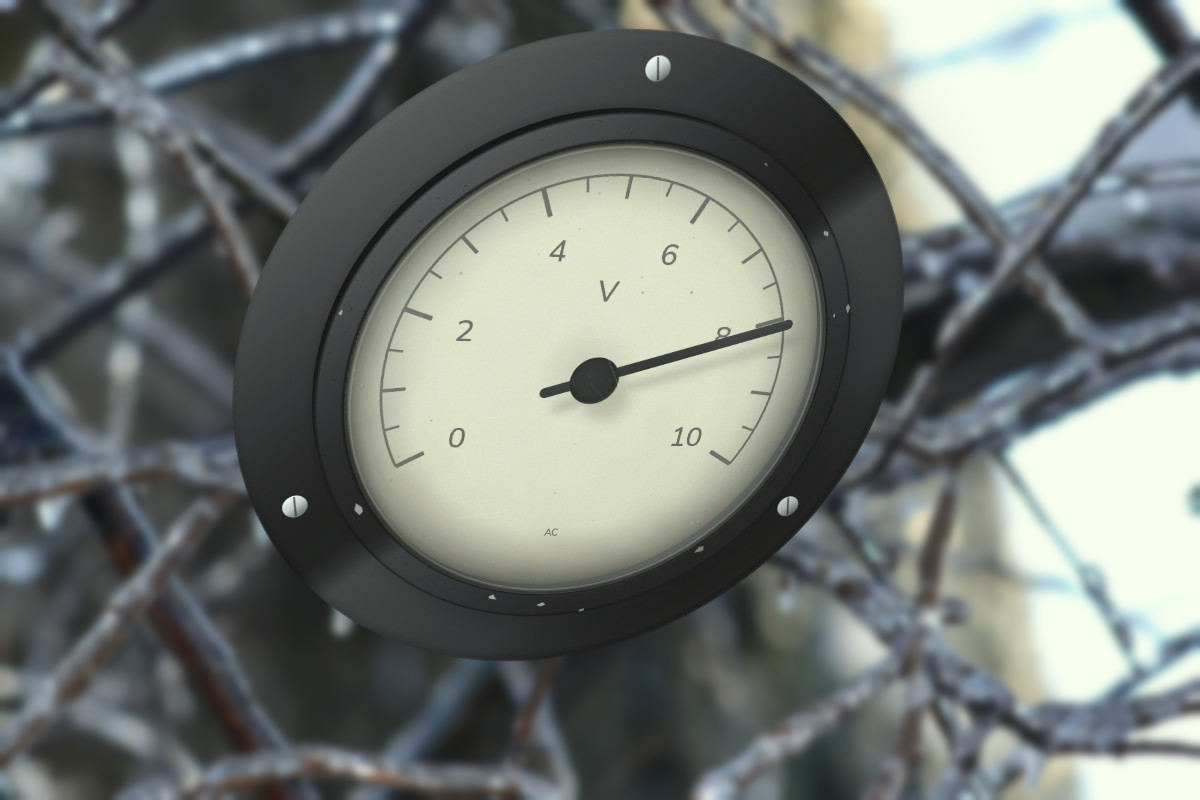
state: 8 V
